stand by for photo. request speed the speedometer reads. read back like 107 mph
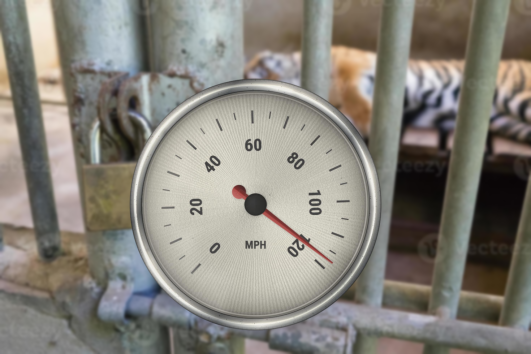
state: 117.5 mph
